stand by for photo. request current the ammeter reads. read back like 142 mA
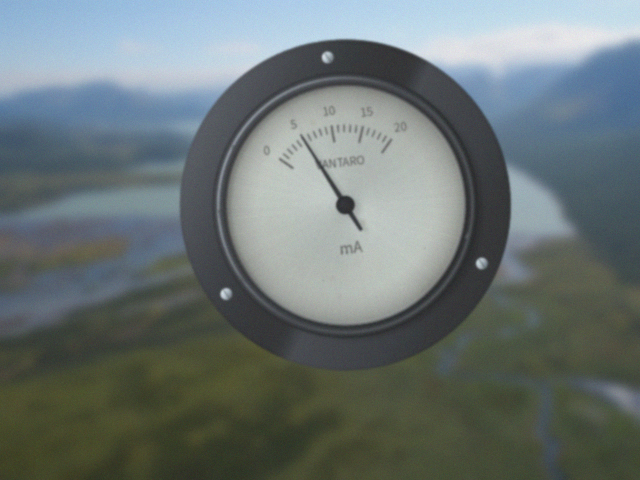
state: 5 mA
